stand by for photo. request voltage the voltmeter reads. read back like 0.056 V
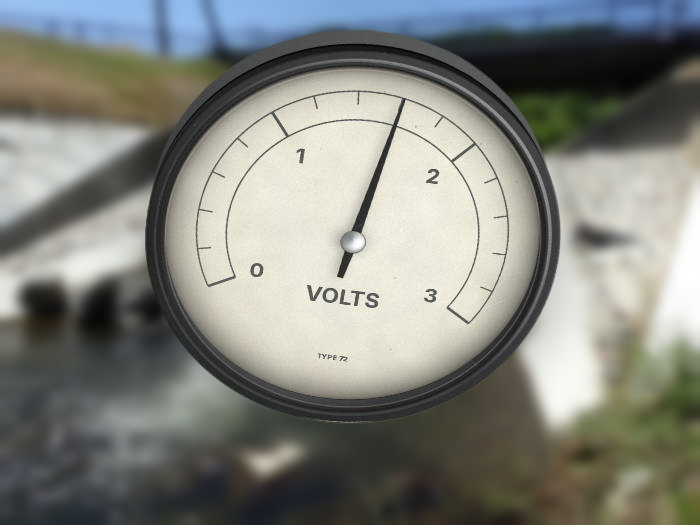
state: 1.6 V
